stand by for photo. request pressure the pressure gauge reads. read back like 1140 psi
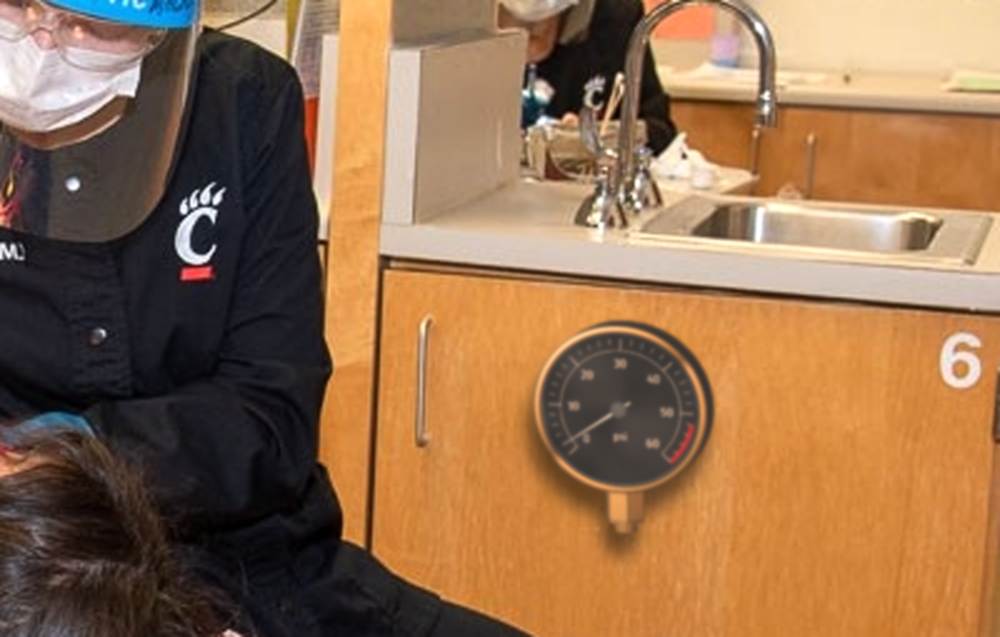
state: 2 psi
